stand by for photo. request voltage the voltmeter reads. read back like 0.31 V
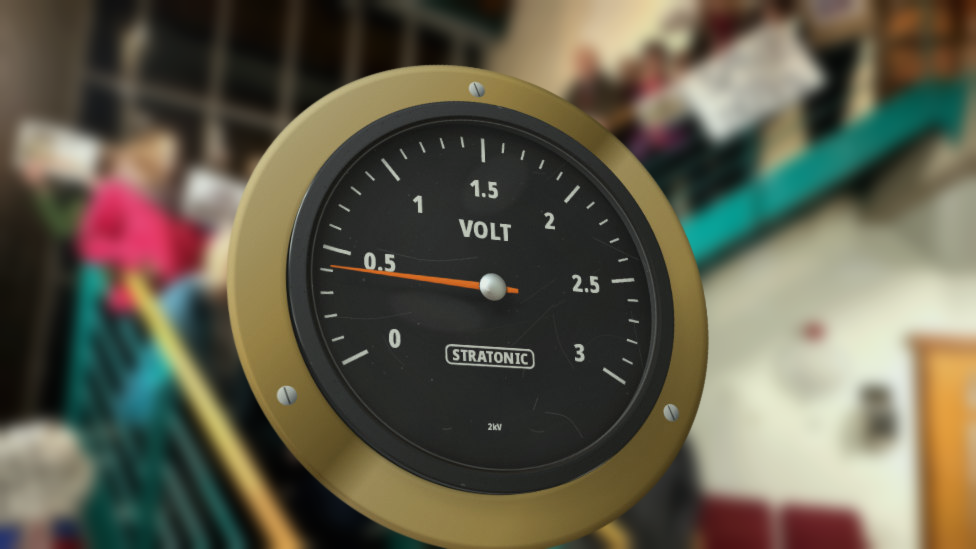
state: 0.4 V
